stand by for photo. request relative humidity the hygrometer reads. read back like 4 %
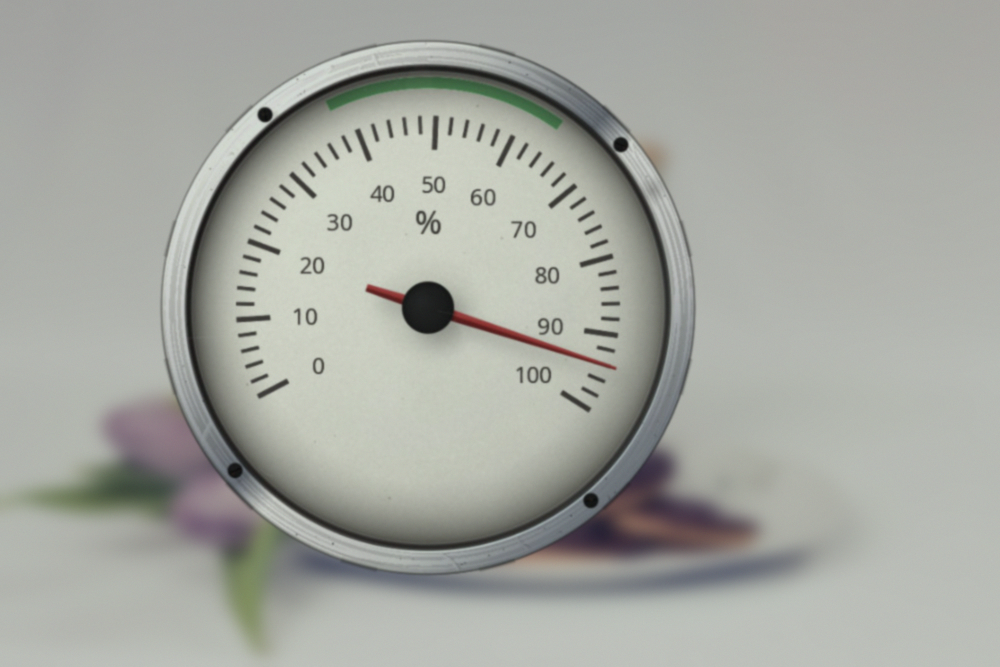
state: 94 %
